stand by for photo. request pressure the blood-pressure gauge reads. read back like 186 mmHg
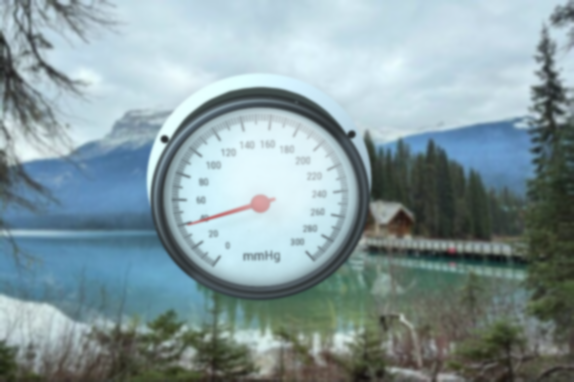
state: 40 mmHg
